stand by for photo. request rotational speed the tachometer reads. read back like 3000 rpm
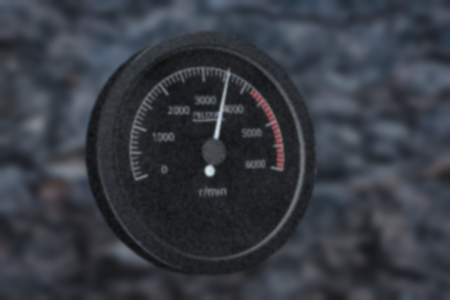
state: 3500 rpm
